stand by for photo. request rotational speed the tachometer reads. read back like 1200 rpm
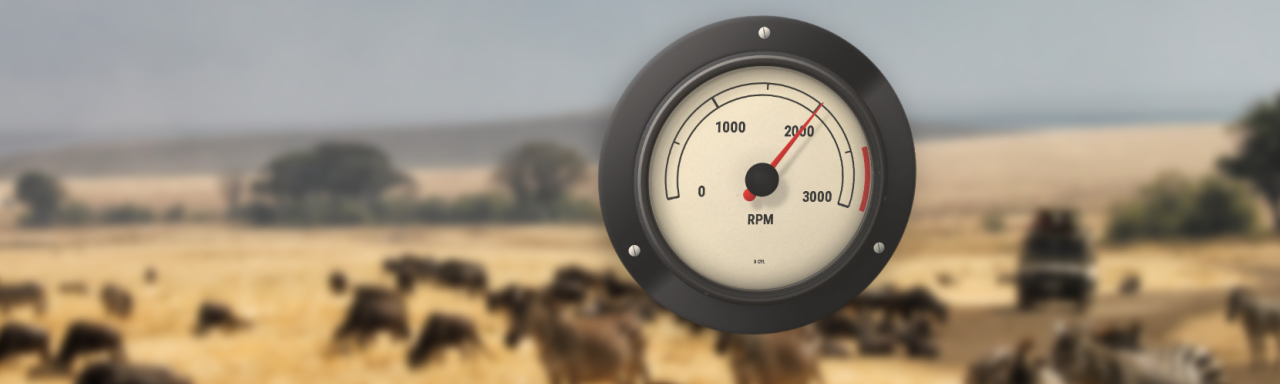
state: 2000 rpm
